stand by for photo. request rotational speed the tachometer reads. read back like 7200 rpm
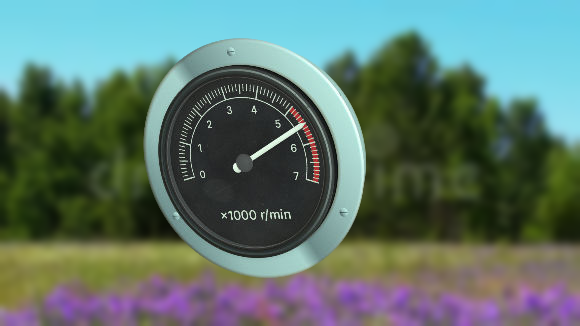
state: 5500 rpm
